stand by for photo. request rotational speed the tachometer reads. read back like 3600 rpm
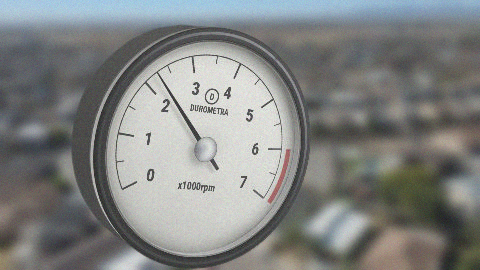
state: 2250 rpm
